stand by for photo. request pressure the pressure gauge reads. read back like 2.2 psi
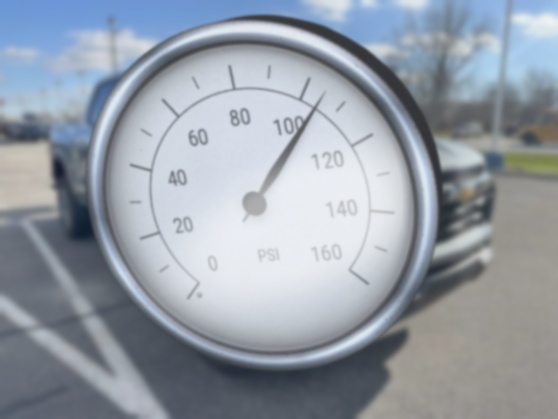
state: 105 psi
